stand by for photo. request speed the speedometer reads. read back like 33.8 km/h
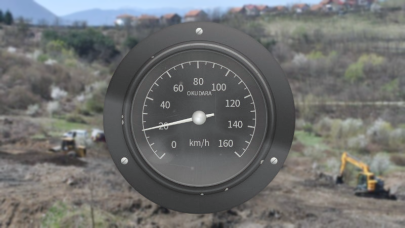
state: 20 km/h
